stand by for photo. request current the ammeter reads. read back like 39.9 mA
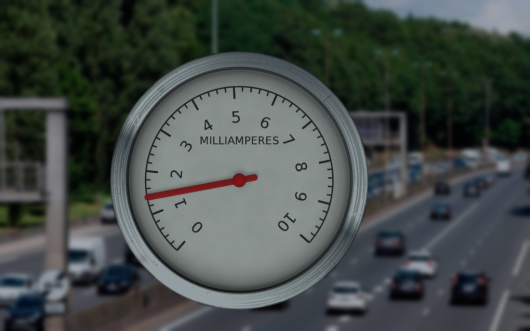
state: 1.4 mA
